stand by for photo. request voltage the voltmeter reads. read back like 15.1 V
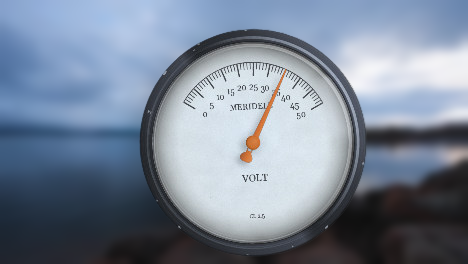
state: 35 V
